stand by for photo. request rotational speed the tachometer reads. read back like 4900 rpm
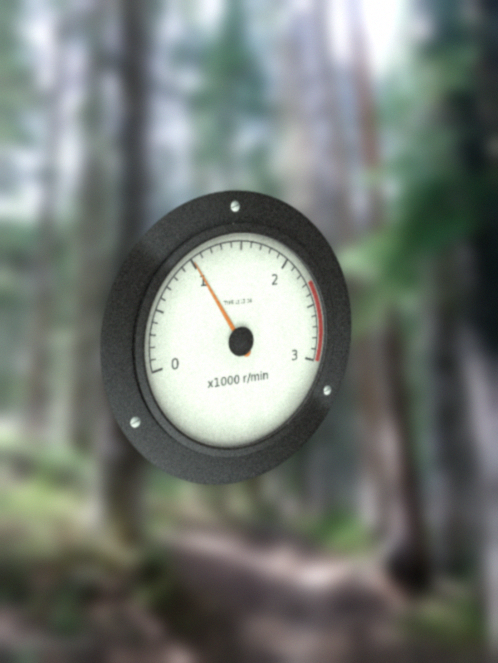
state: 1000 rpm
